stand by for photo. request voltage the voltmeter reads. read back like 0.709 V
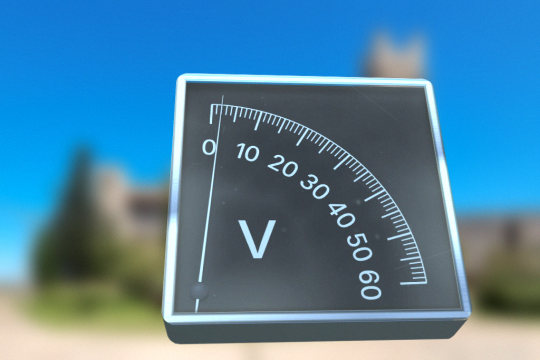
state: 2 V
